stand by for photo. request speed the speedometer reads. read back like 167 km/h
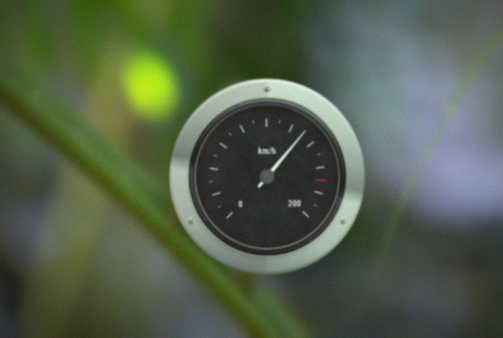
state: 130 km/h
